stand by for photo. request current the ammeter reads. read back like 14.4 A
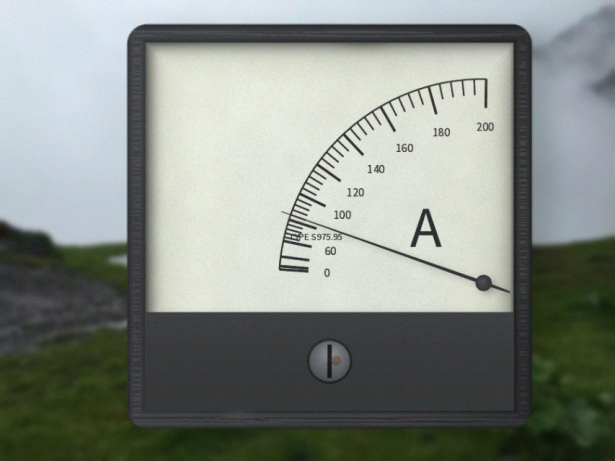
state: 84 A
